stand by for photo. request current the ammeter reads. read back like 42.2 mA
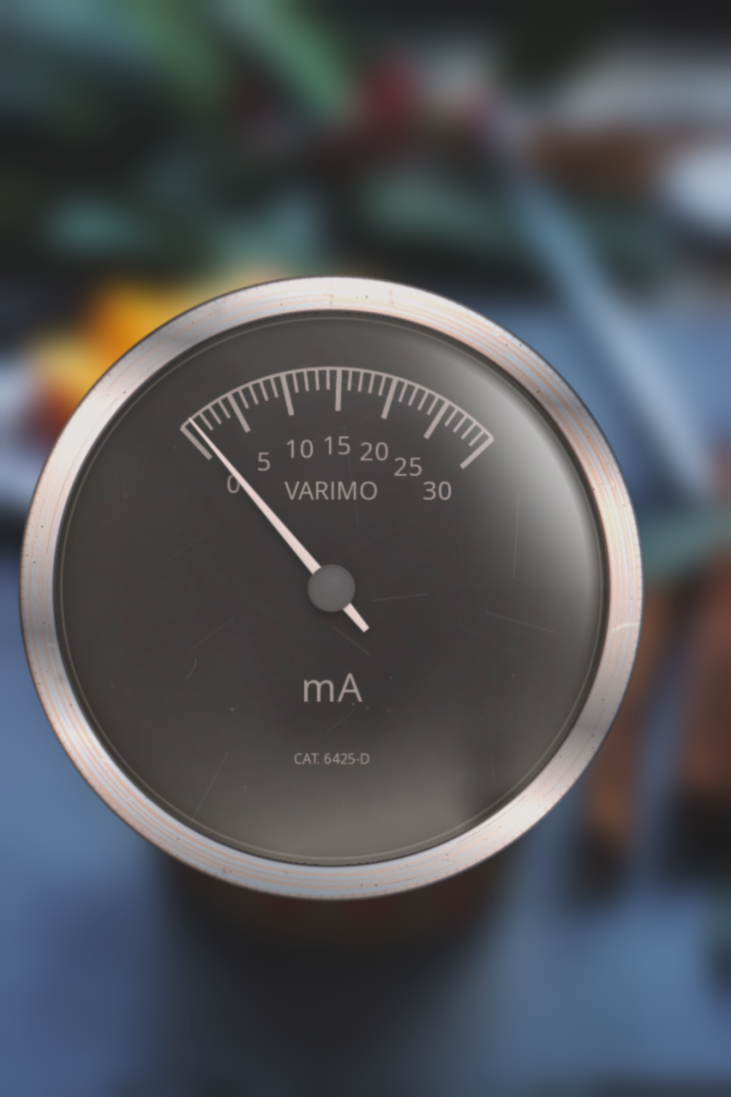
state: 1 mA
